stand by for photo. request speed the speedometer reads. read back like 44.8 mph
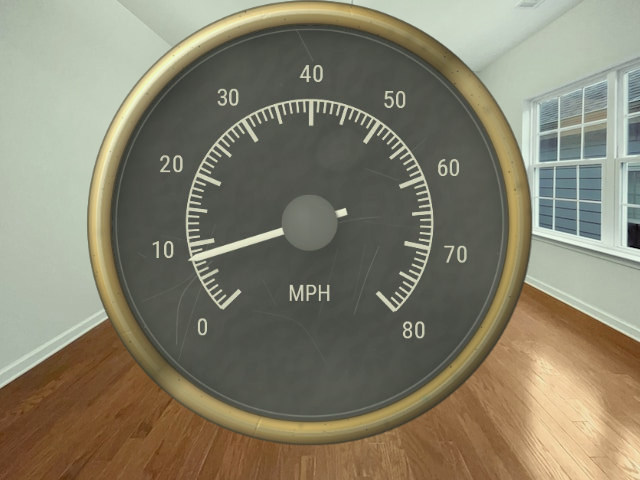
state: 8 mph
